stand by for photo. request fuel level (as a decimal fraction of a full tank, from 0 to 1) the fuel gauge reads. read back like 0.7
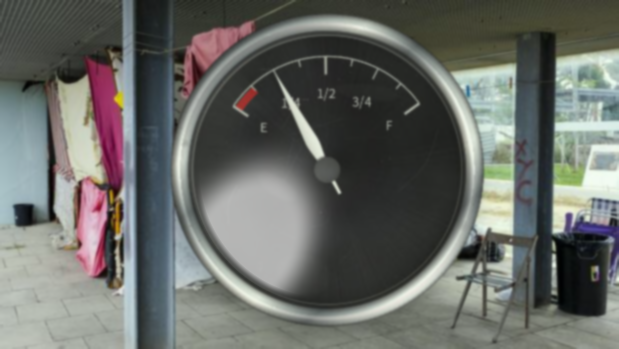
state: 0.25
